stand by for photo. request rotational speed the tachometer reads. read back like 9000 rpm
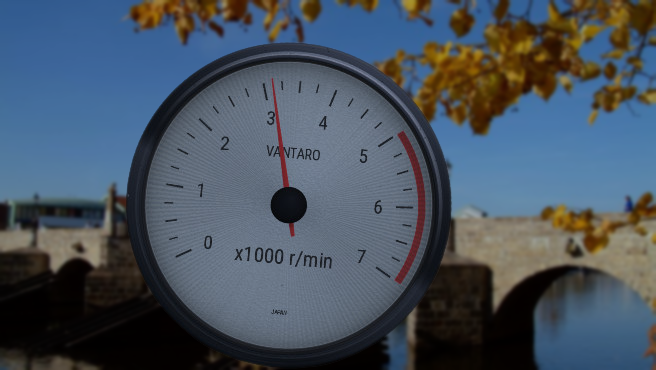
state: 3125 rpm
